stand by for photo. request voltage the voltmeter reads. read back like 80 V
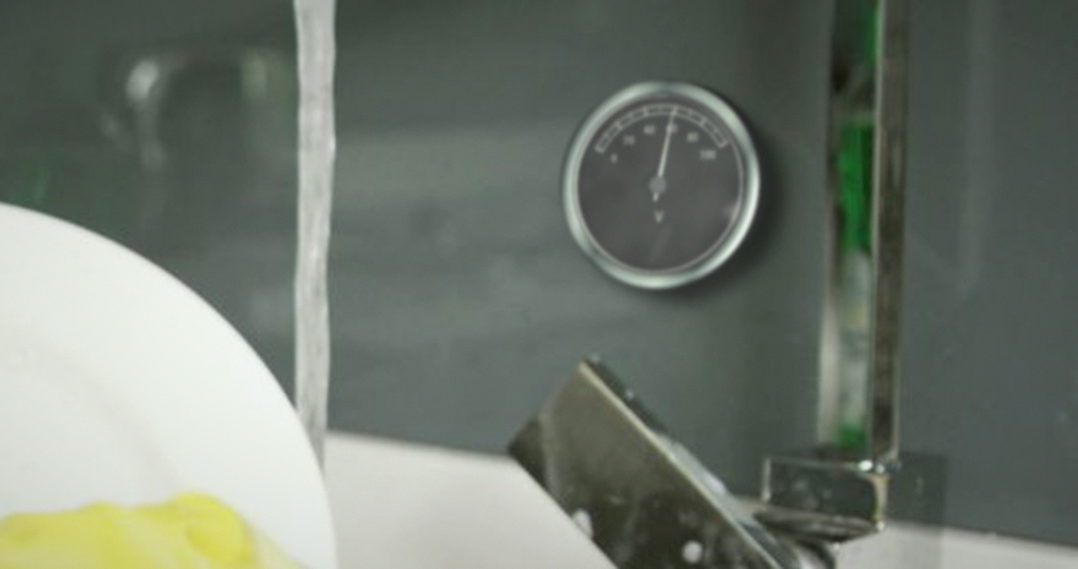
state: 60 V
